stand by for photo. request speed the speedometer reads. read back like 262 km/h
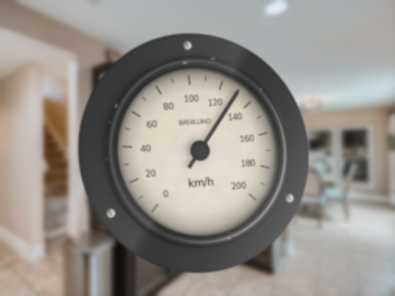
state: 130 km/h
